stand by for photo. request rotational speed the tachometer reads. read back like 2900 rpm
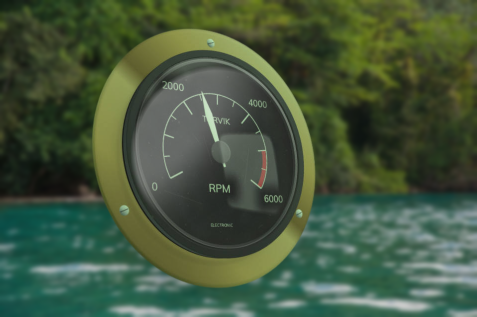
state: 2500 rpm
